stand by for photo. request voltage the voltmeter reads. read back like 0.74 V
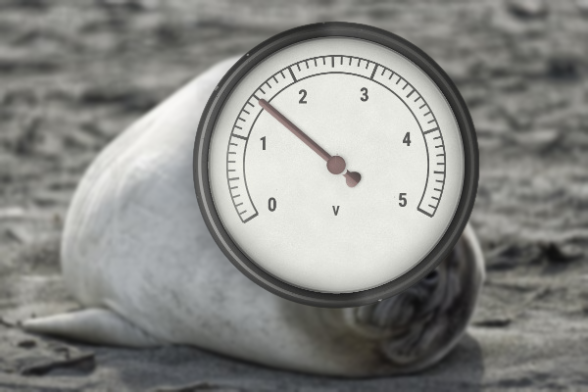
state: 1.5 V
